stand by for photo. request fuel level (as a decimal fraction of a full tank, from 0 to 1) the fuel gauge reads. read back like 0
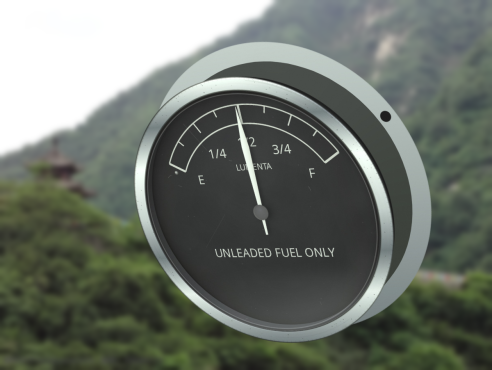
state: 0.5
